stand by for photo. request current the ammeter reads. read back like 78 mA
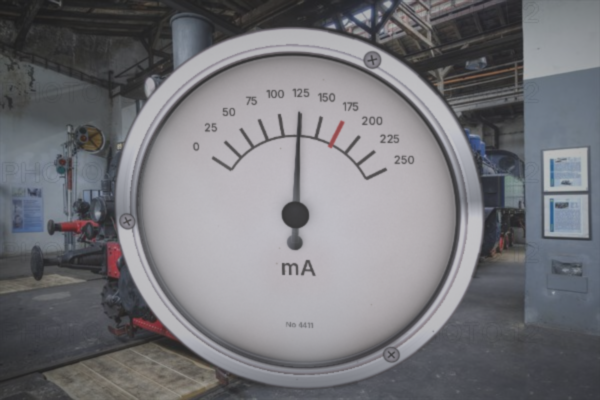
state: 125 mA
